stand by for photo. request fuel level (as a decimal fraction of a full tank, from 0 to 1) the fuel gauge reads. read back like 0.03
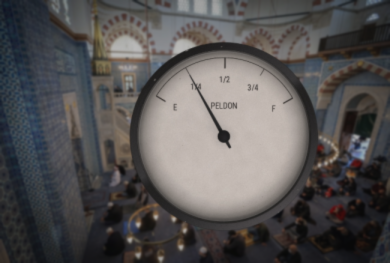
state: 0.25
